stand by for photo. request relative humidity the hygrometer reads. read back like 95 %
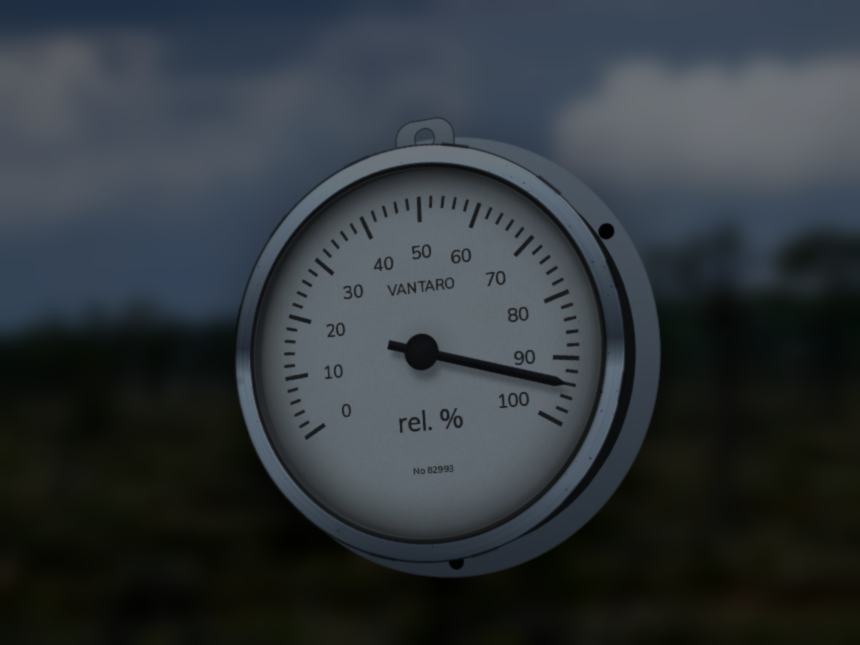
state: 94 %
